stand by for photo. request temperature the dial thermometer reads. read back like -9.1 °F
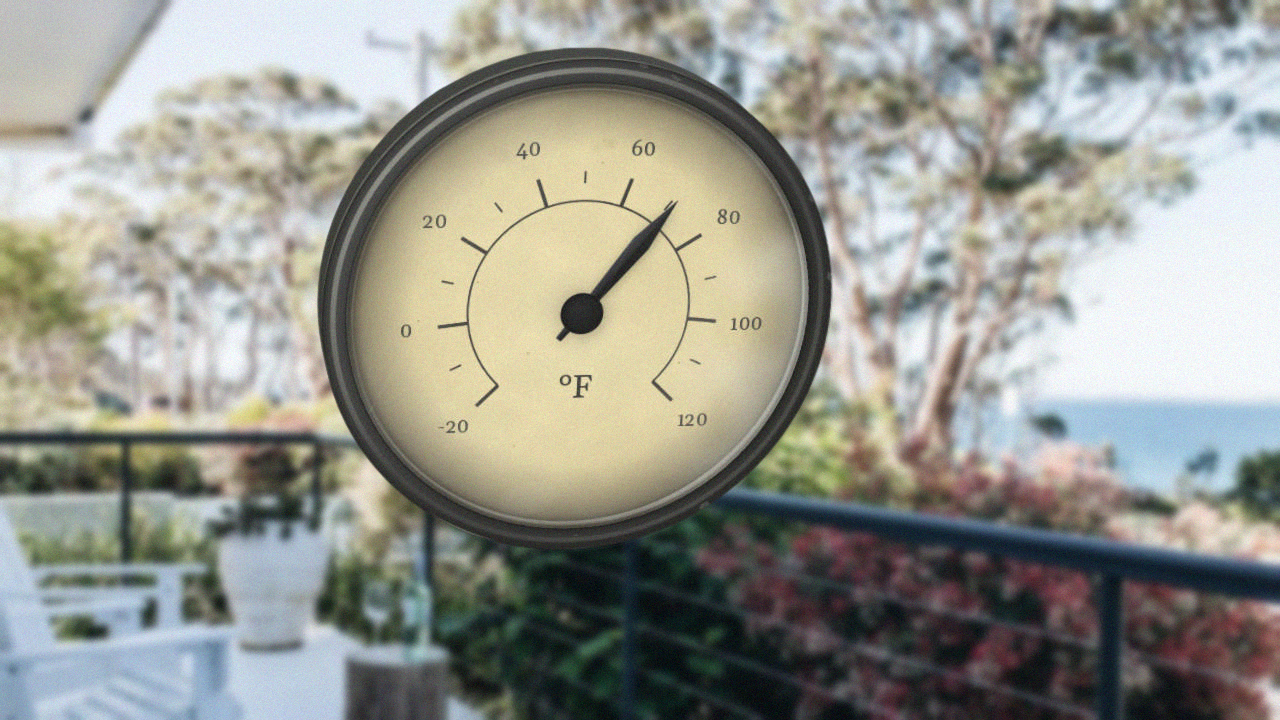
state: 70 °F
